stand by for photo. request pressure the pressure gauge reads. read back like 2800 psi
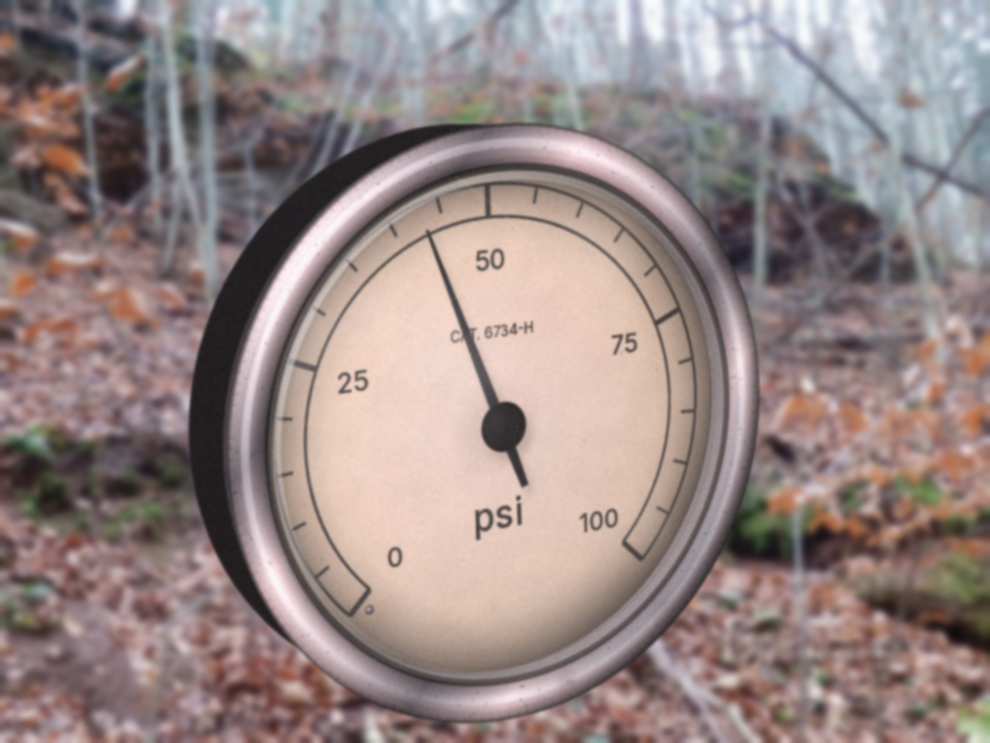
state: 42.5 psi
